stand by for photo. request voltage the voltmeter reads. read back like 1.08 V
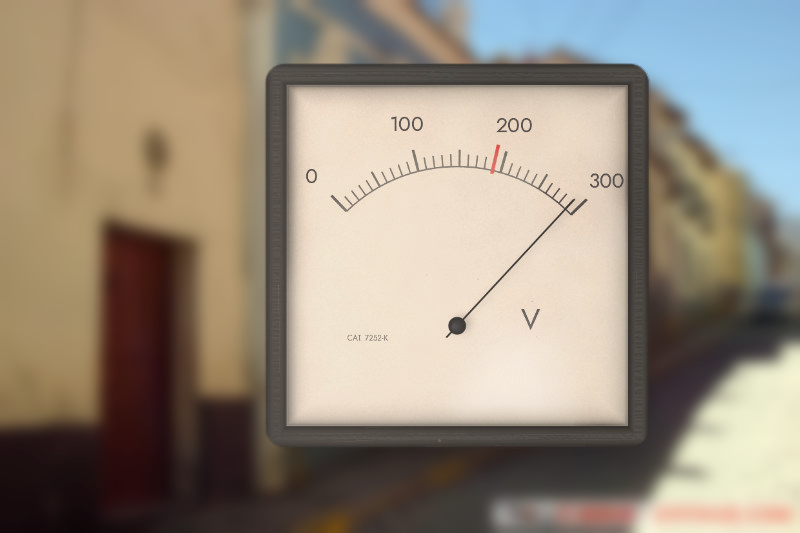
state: 290 V
